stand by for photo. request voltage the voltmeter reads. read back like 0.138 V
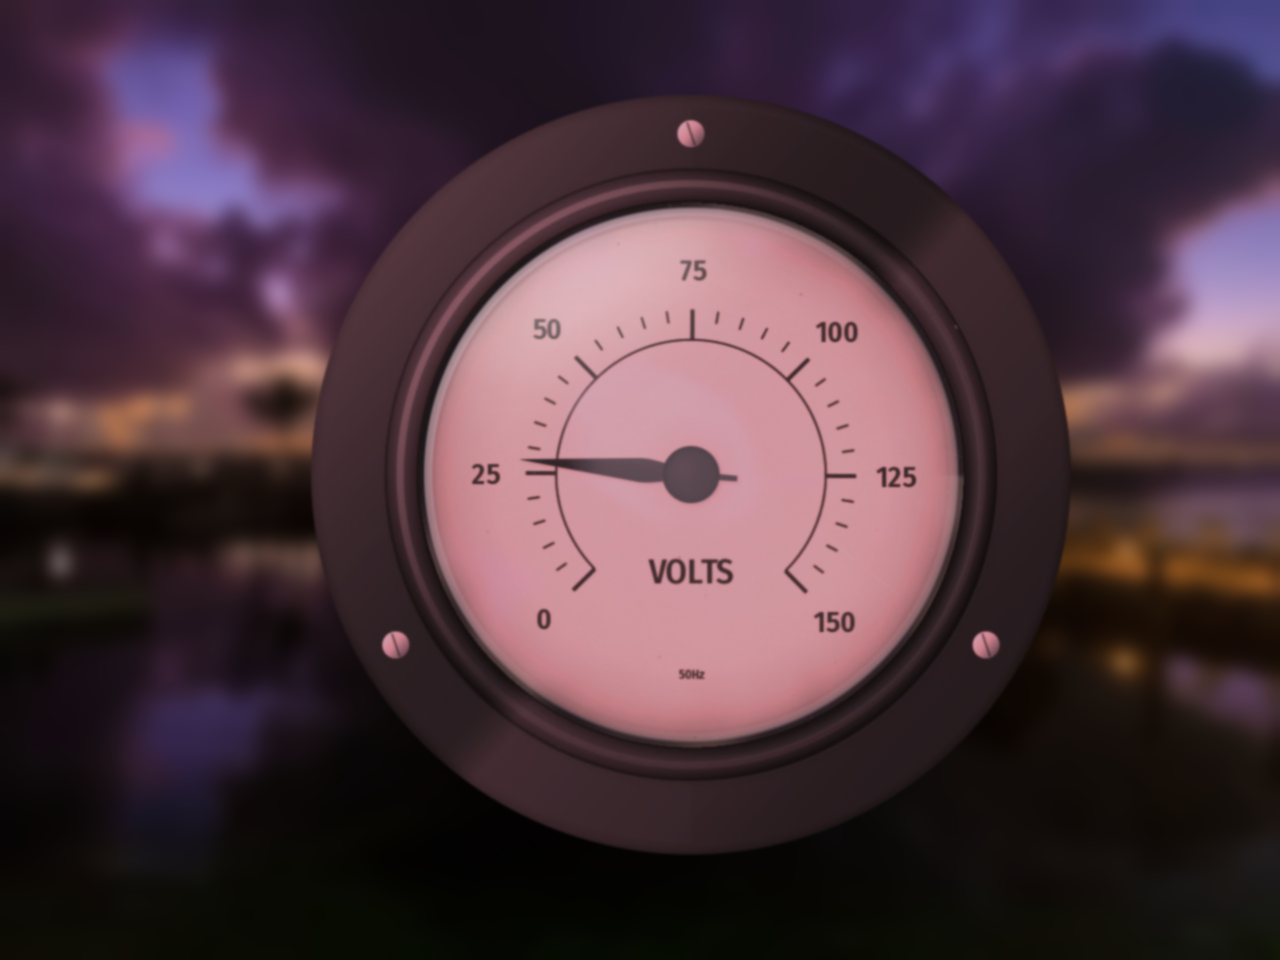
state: 27.5 V
